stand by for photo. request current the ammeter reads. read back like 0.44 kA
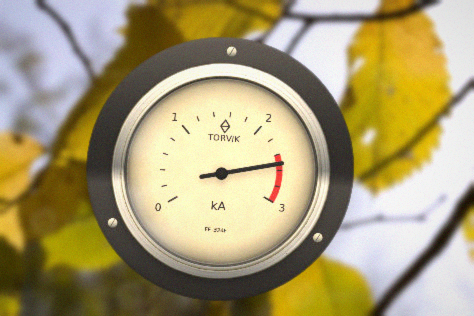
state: 2.5 kA
